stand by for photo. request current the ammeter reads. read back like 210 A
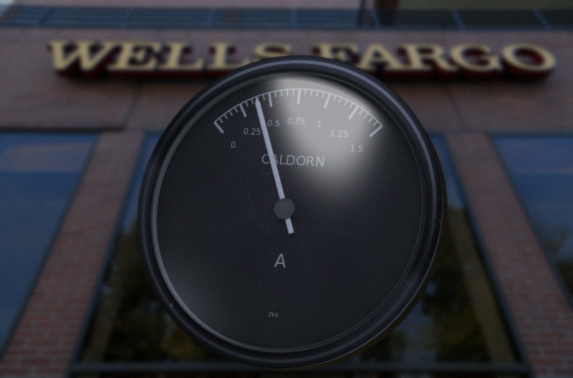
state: 0.4 A
